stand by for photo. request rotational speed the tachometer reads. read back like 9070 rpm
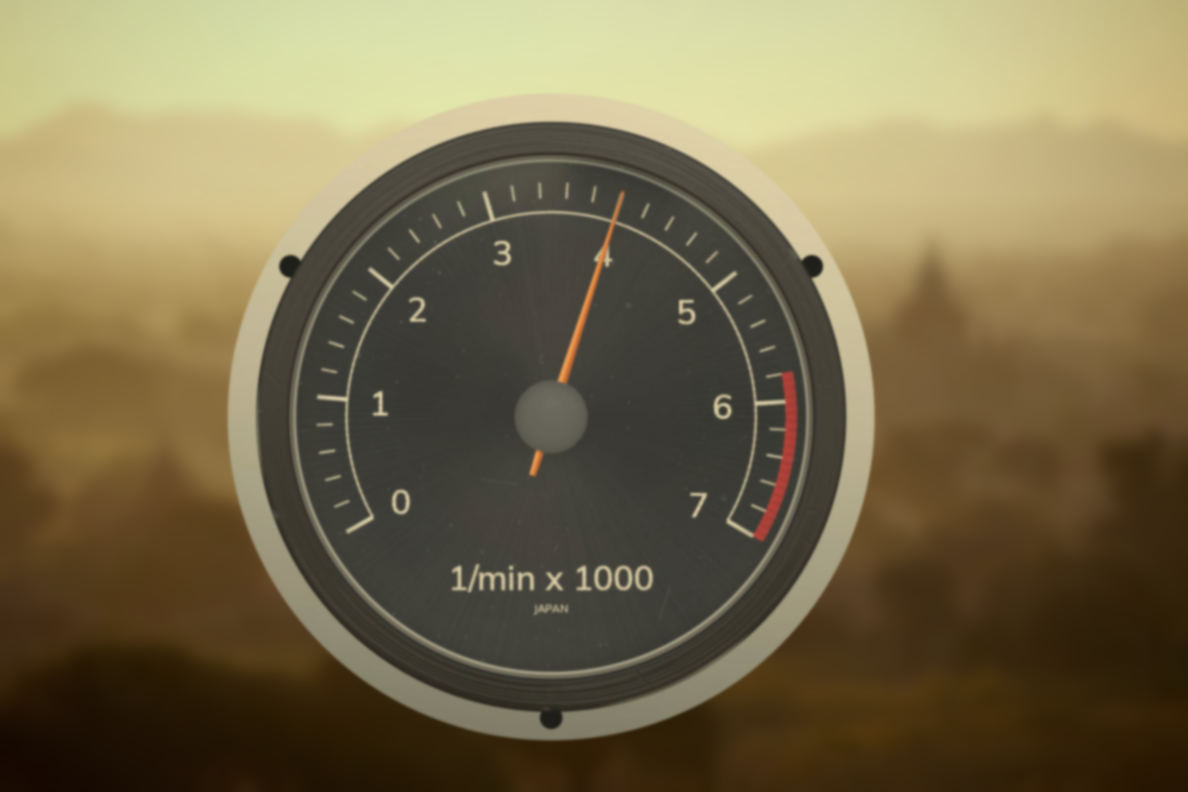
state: 4000 rpm
